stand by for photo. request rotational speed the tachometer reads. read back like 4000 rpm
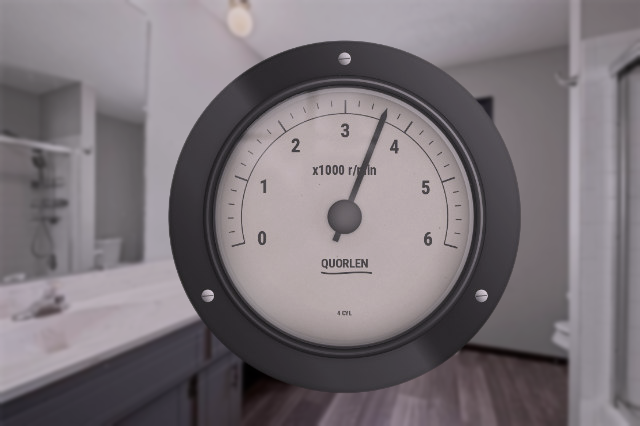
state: 3600 rpm
